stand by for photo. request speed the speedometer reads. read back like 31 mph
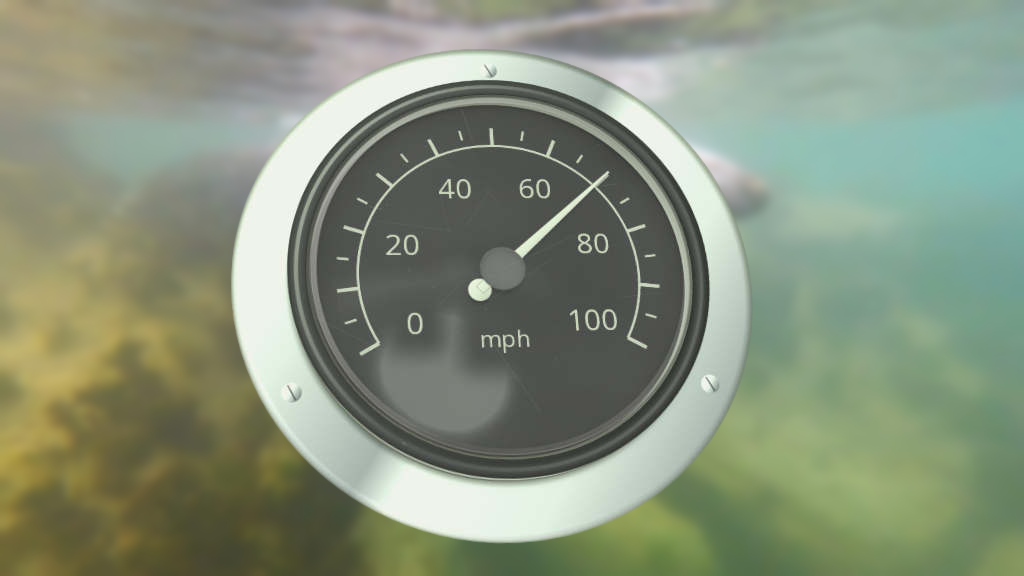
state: 70 mph
